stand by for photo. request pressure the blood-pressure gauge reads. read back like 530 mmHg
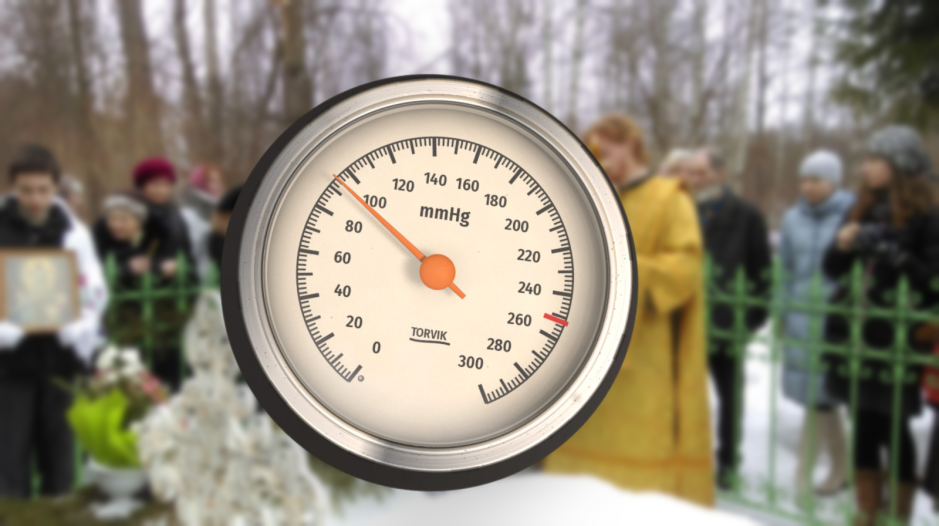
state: 94 mmHg
